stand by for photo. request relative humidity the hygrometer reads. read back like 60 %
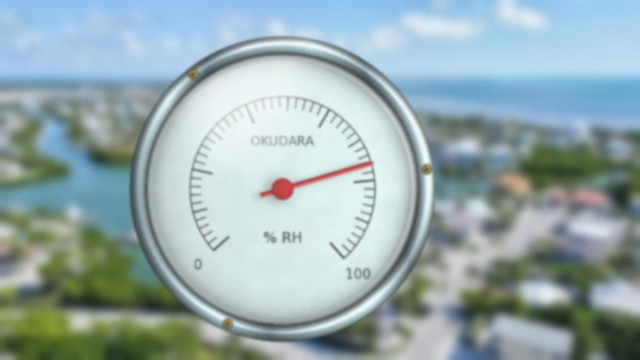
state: 76 %
